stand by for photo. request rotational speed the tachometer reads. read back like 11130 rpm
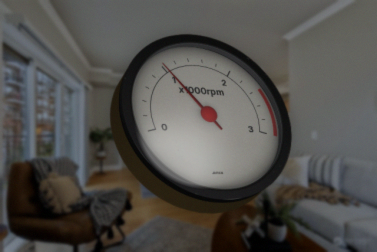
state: 1000 rpm
